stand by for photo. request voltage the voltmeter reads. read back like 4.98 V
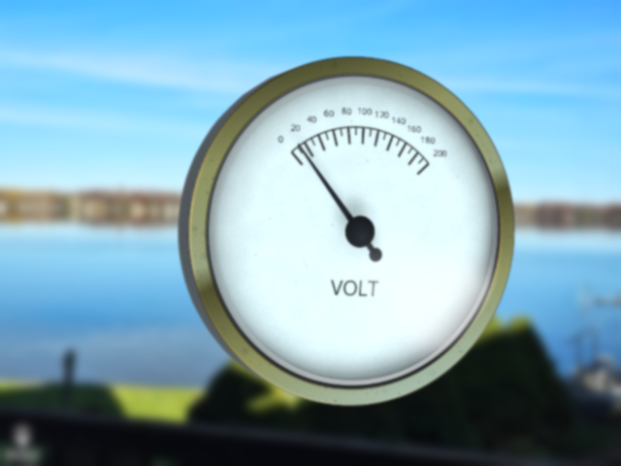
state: 10 V
